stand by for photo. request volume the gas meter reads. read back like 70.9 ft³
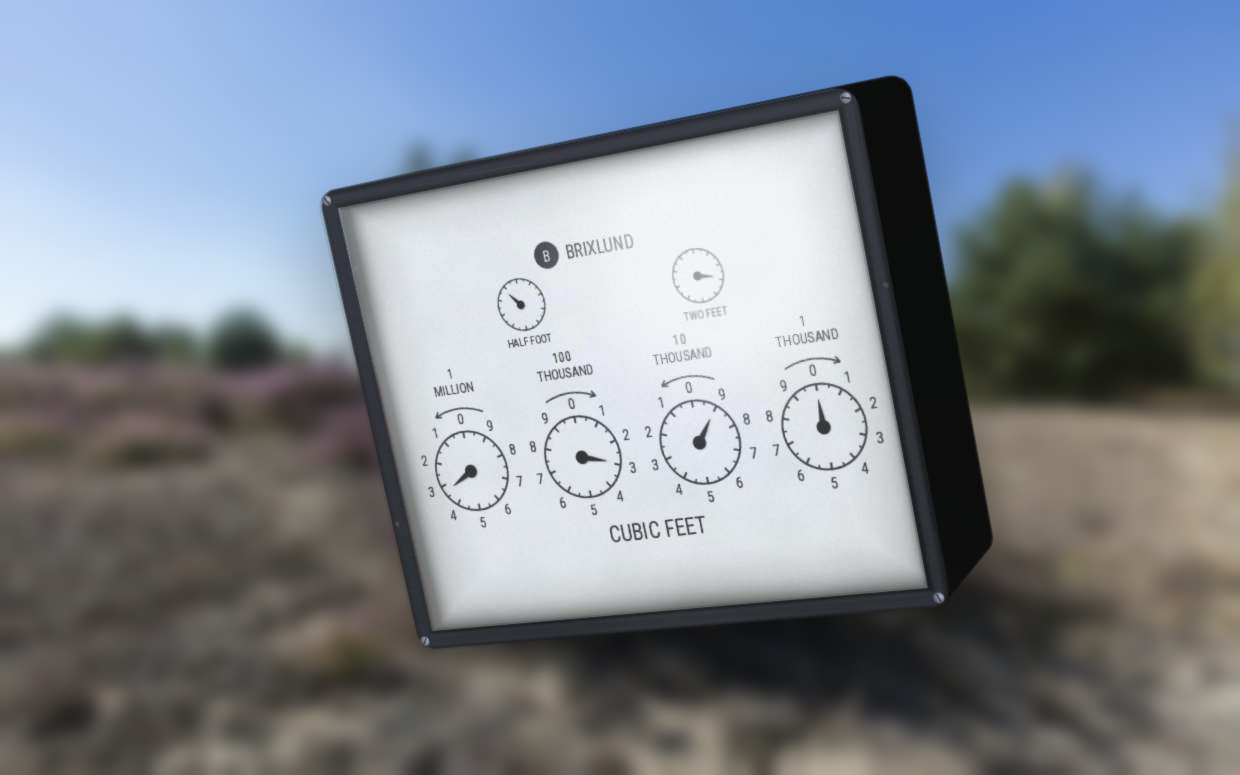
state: 329000 ft³
